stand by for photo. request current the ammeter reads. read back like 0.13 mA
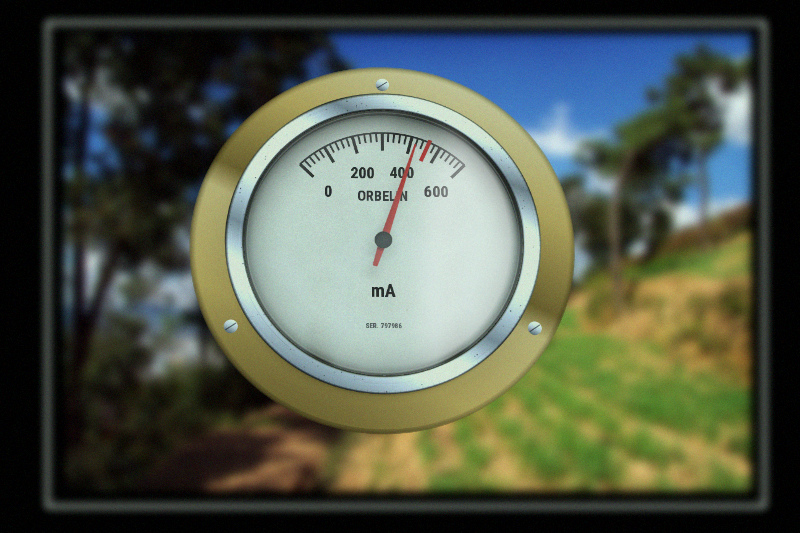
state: 420 mA
